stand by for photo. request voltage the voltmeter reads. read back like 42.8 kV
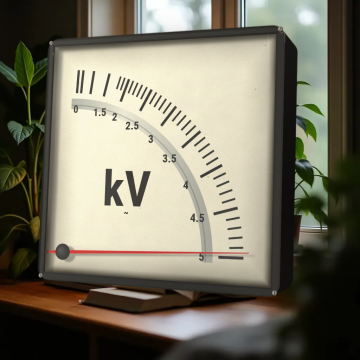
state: 4.95 kV
